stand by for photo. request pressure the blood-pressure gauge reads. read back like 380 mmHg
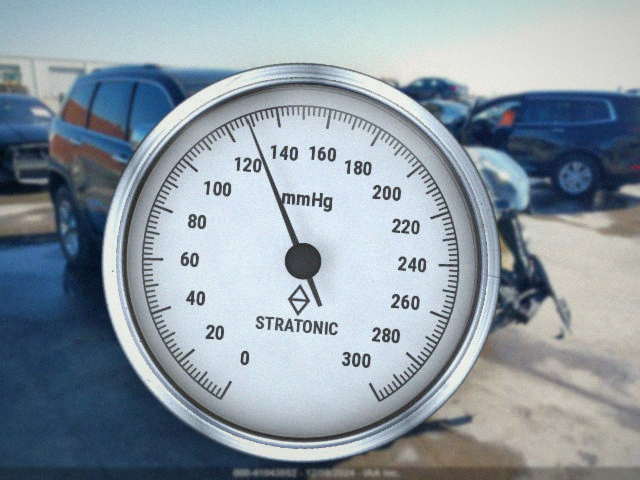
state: 128 mmHg
